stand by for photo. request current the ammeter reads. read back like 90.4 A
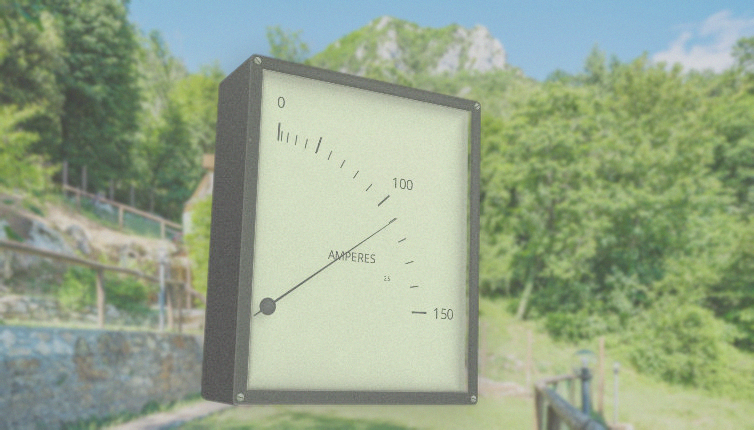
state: 110 A
